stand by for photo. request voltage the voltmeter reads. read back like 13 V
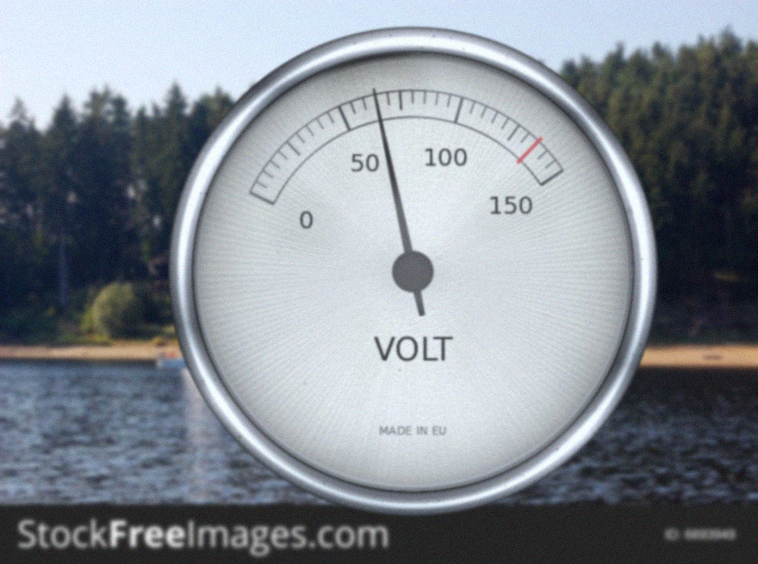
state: 65 V
